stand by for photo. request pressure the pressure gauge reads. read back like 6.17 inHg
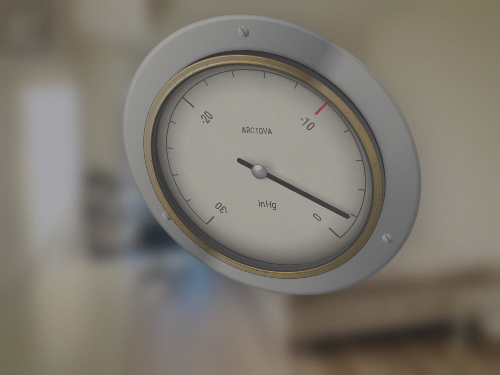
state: -2 inHg
